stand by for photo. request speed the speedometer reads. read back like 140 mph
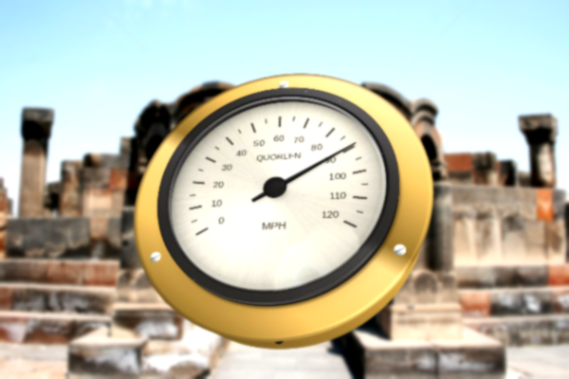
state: 90 mph
